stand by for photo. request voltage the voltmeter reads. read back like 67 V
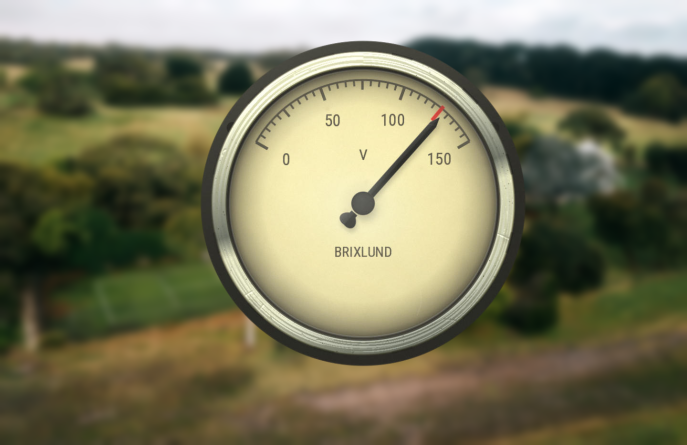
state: 127.5 V
